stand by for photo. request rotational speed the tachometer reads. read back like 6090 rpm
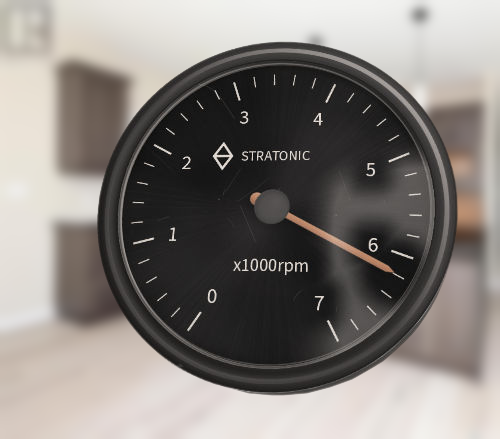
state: 6200 rpm
